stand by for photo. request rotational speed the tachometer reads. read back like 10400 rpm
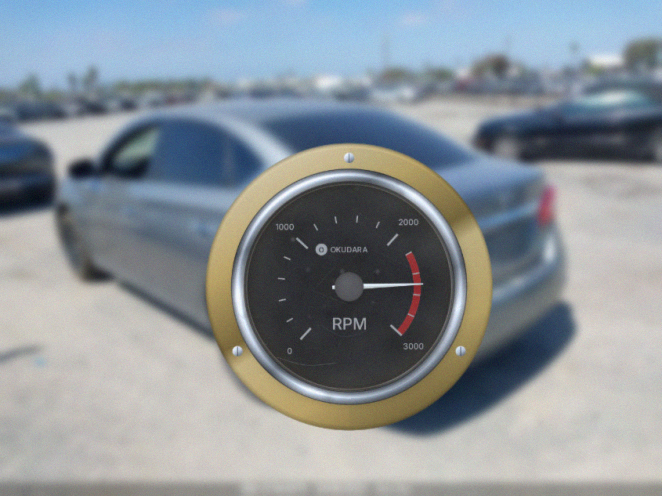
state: 2500 rpm
